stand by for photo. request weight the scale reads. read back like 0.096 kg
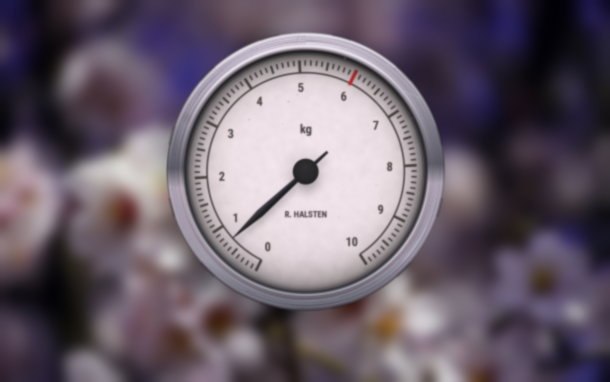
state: 0.7 kg
